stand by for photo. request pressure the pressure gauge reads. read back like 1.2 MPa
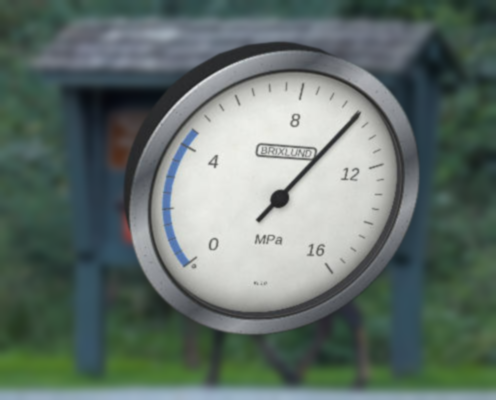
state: 10 MPa
